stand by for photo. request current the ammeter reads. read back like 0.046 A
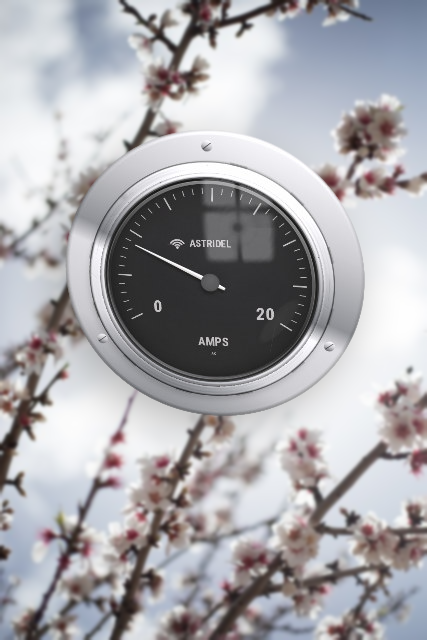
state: 4.5 A
